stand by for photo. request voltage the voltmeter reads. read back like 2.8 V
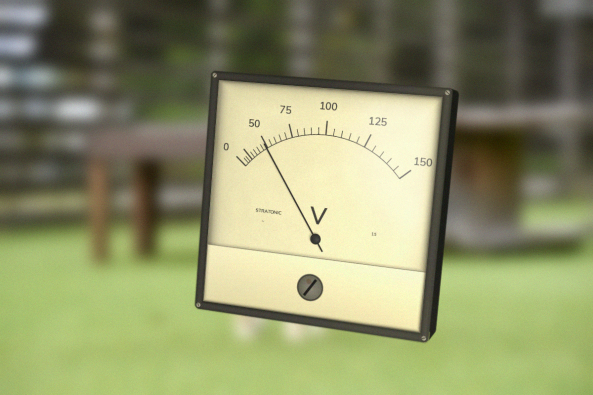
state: 50 V
